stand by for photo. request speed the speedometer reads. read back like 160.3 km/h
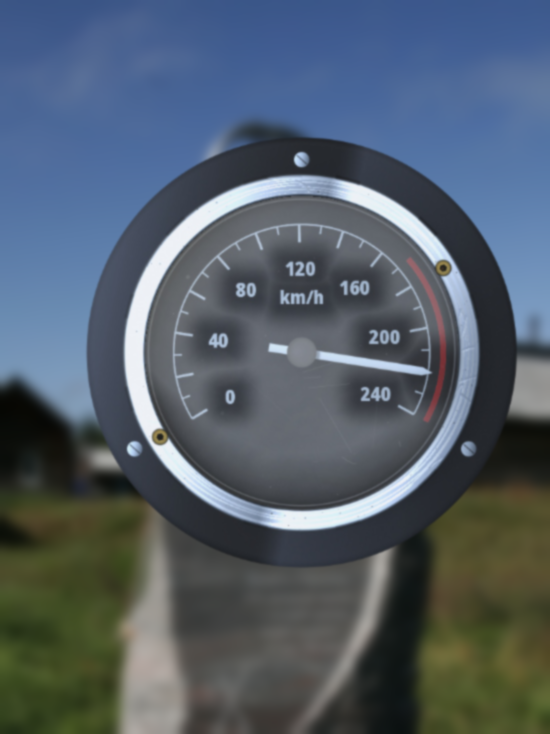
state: 220 km/h
